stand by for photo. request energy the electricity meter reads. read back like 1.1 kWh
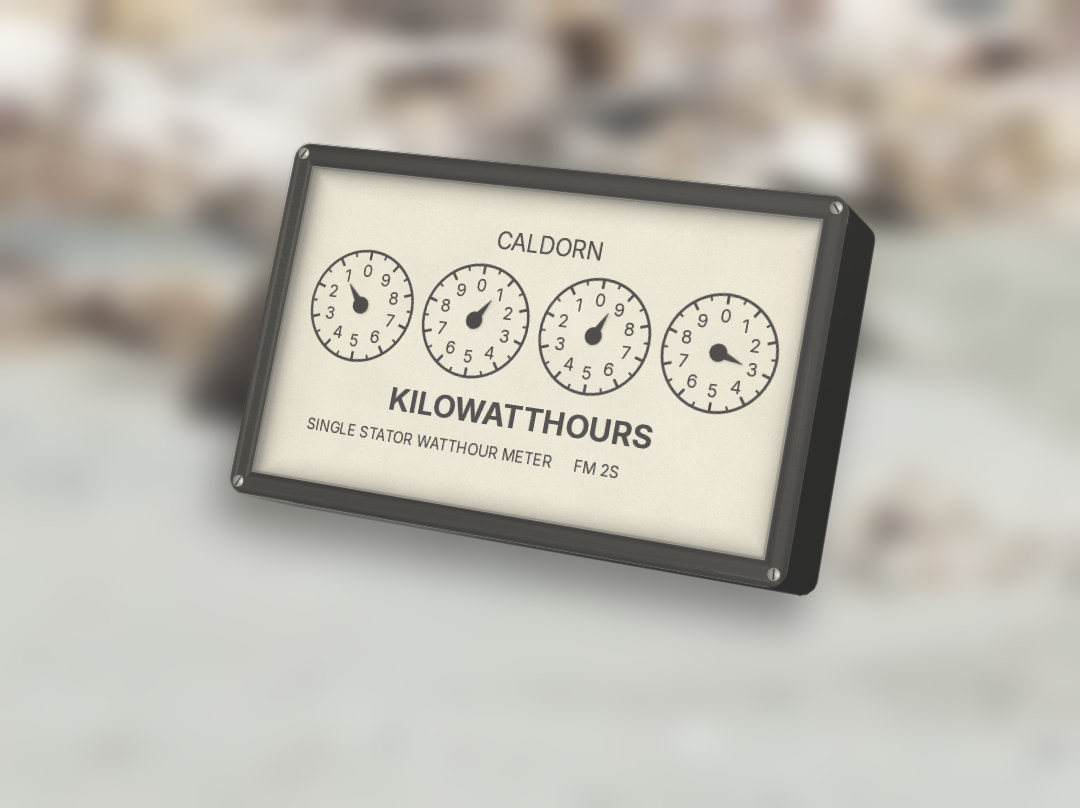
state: 1093 kWh
